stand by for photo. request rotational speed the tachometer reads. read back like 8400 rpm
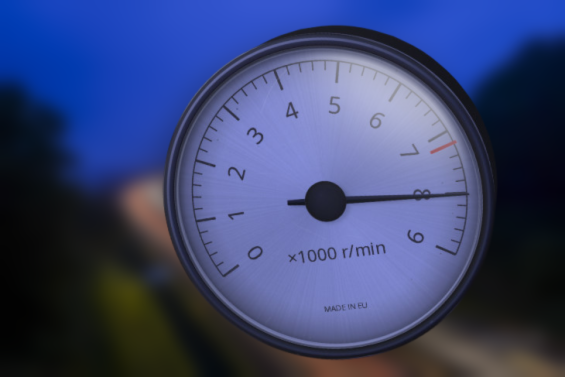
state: 8000 rpm
